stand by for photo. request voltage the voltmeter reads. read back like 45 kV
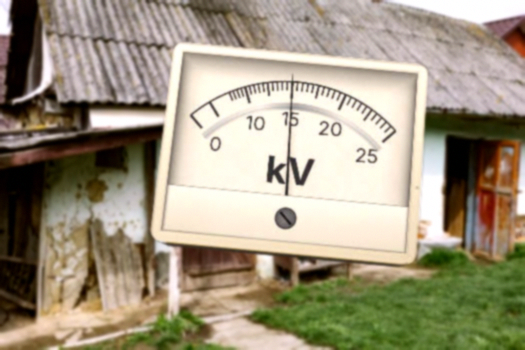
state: 15 kV
